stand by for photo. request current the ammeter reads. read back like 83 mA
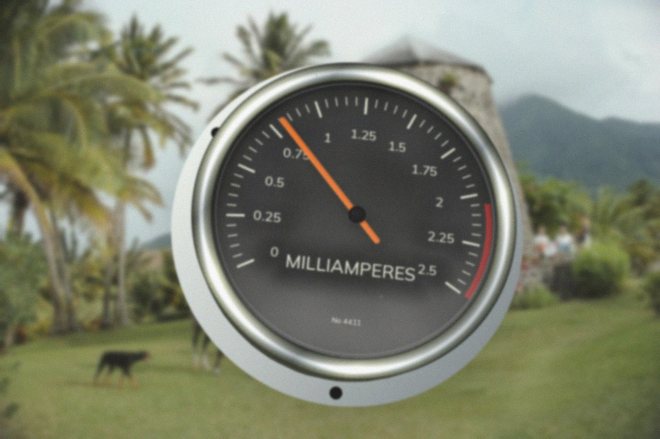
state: 0.8 mA
